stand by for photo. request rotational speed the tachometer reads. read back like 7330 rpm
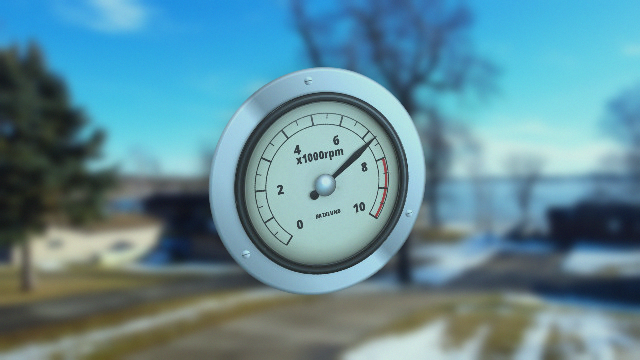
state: 7250 rpm
